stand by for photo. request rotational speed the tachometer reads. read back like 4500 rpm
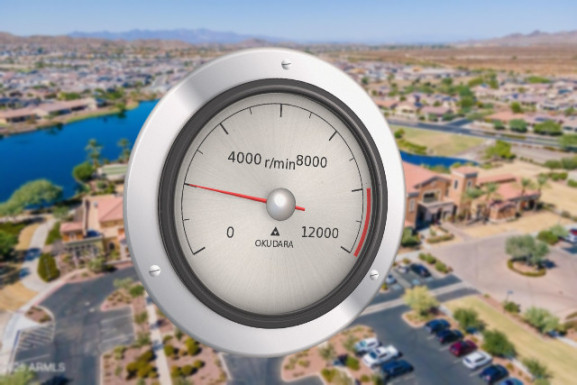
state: 2000 rpm
